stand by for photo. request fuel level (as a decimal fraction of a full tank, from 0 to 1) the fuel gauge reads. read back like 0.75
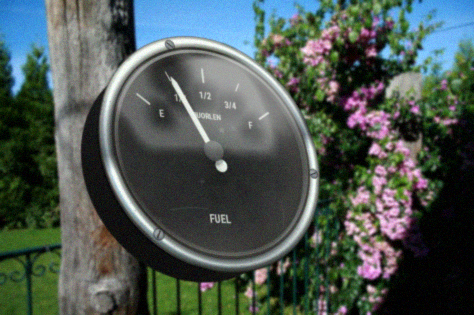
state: 0.25
